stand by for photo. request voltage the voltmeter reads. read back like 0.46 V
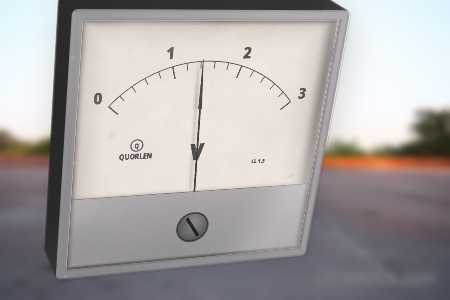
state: 1.4 V
